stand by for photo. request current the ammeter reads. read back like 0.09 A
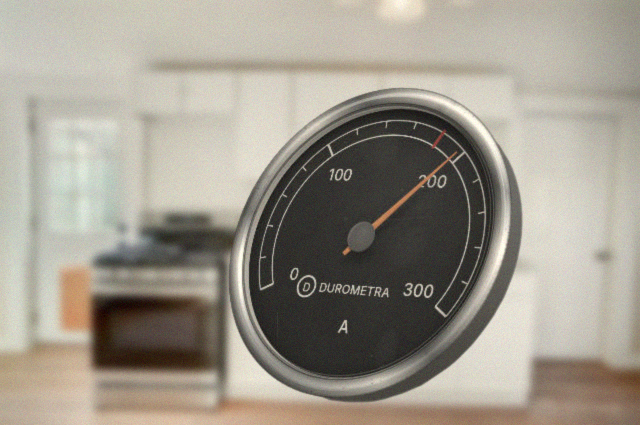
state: 200 A
